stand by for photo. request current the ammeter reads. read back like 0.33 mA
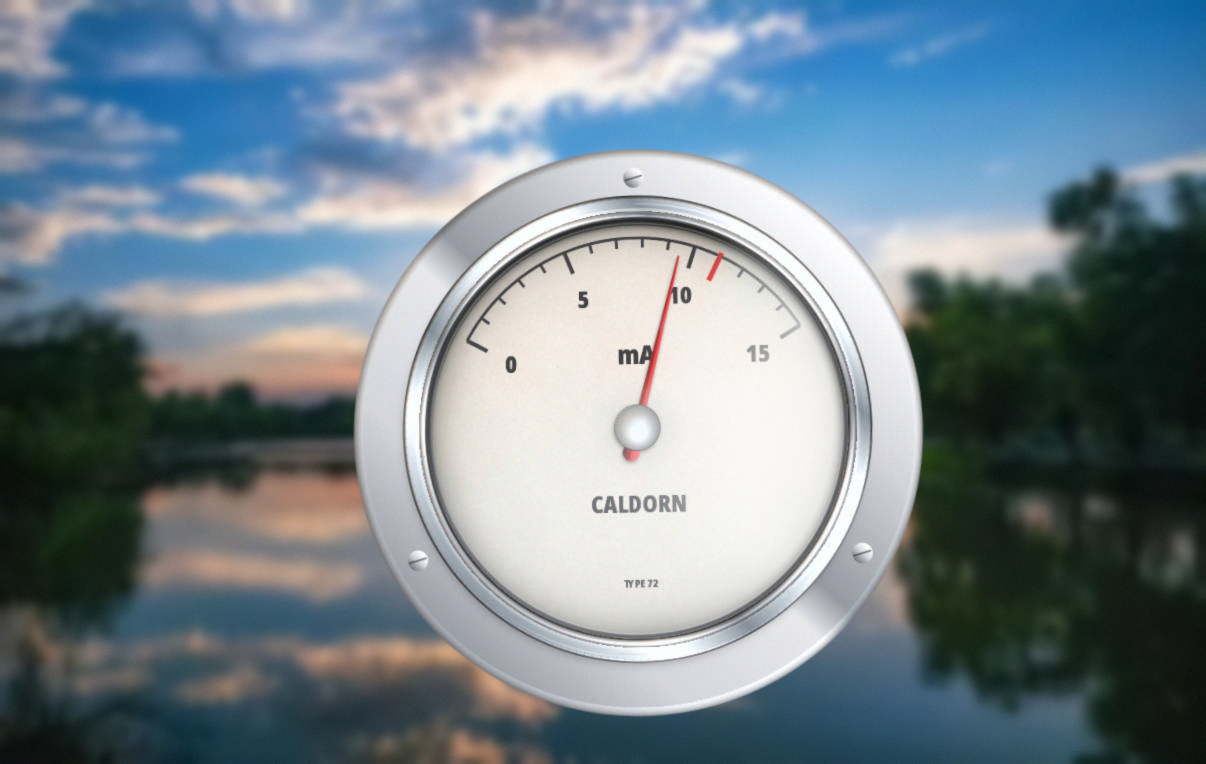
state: 9.5 mA
